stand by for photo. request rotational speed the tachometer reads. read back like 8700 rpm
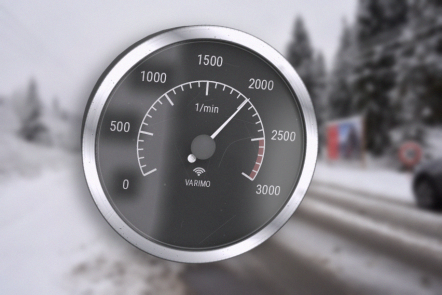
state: 2000 rpm
